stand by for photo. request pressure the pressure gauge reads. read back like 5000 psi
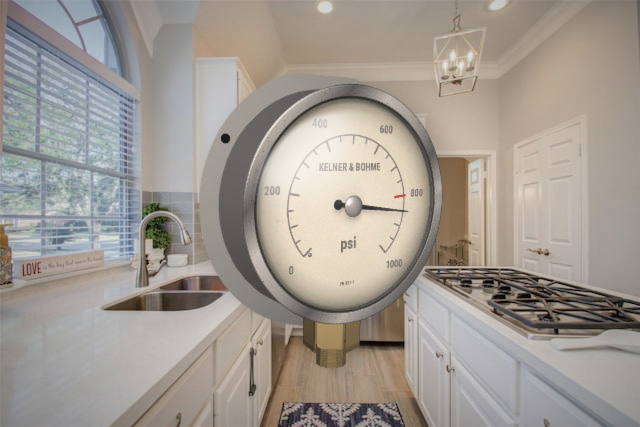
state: 850 psi
